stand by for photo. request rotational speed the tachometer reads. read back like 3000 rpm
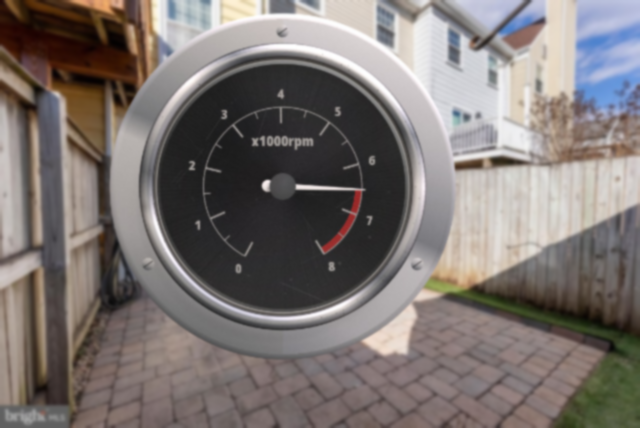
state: 6500 rpm
